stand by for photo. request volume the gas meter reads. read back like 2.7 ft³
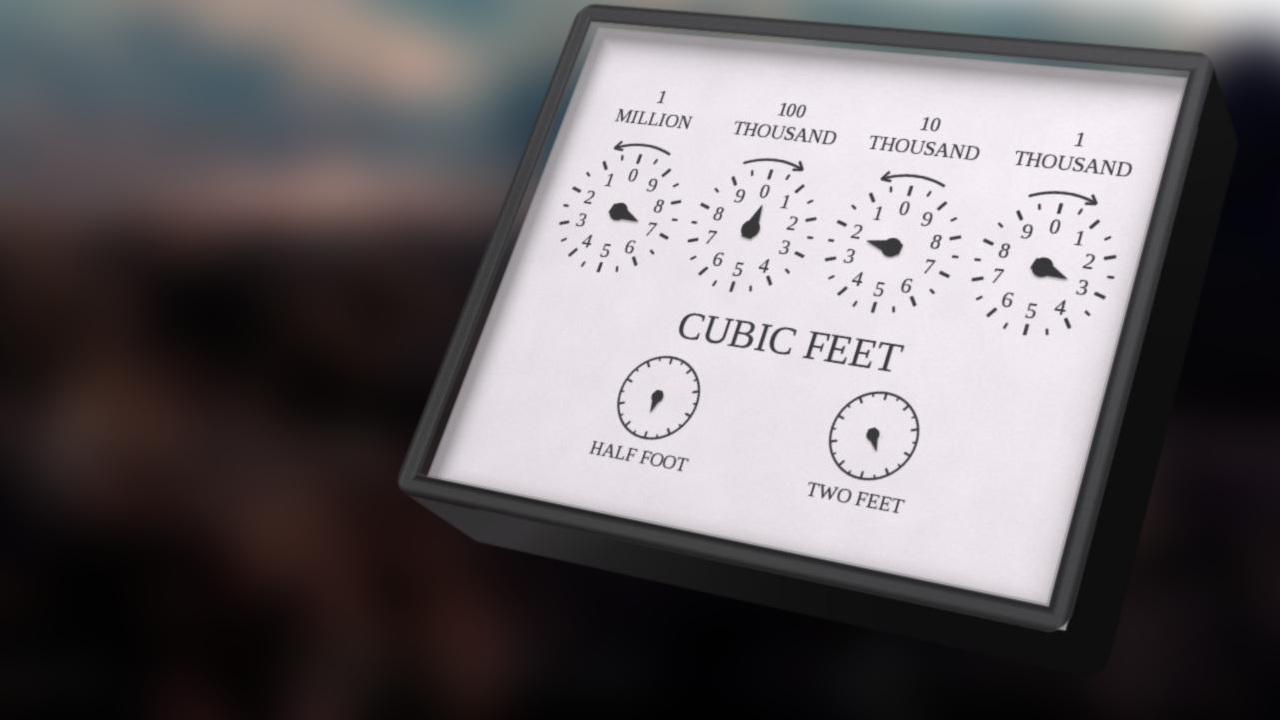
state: 702300 ft³
